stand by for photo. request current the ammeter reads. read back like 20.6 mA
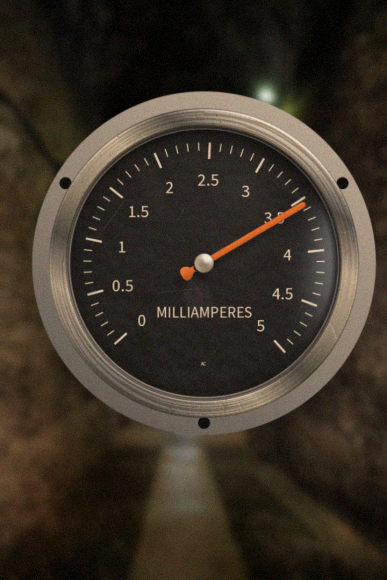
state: 3.55 mA
